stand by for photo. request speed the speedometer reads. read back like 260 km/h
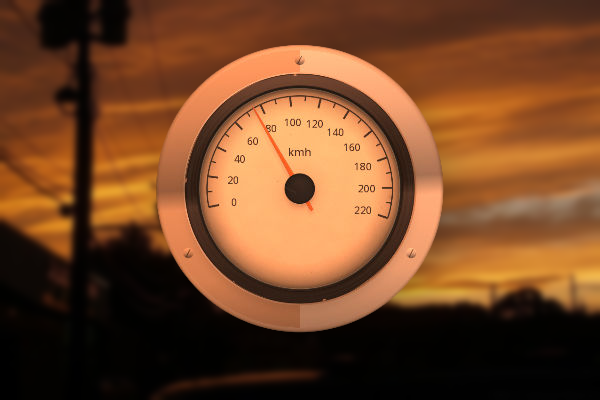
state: 75 km/h
